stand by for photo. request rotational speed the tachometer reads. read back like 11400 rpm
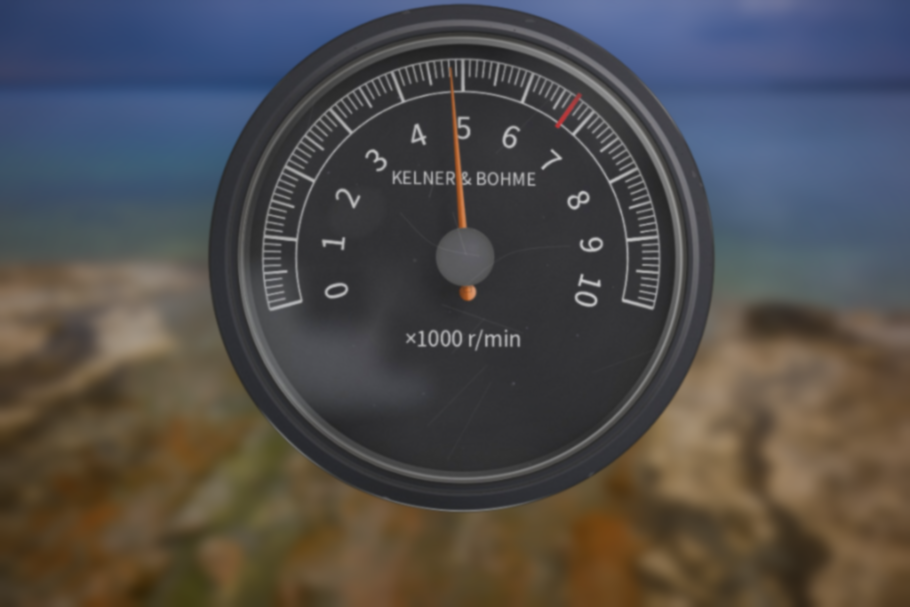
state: 4800 rpm
